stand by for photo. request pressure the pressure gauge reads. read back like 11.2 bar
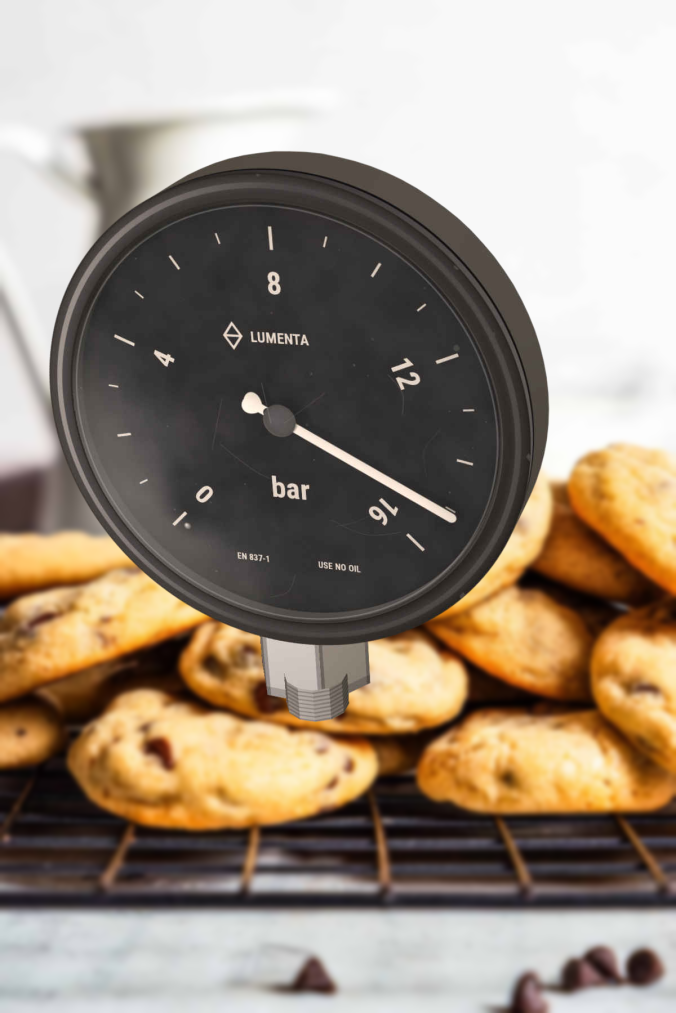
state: 15 bar
